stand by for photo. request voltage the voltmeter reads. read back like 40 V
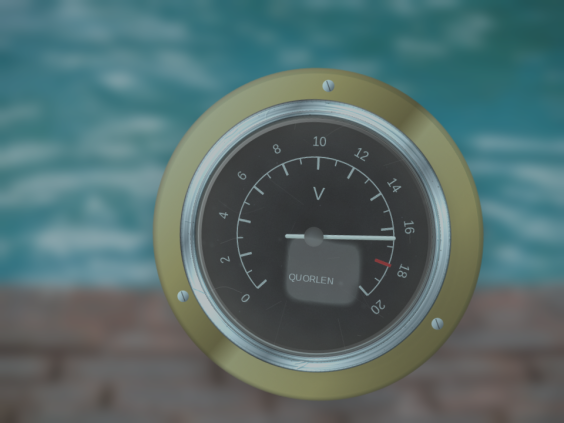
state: 16.5 V
